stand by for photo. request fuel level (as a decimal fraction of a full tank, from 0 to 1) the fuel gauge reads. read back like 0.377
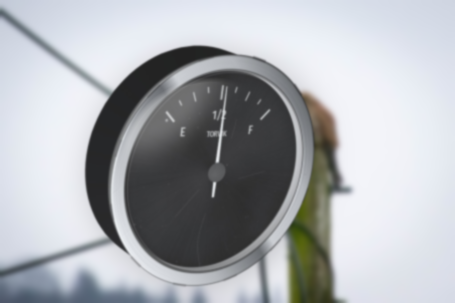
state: 0.5
